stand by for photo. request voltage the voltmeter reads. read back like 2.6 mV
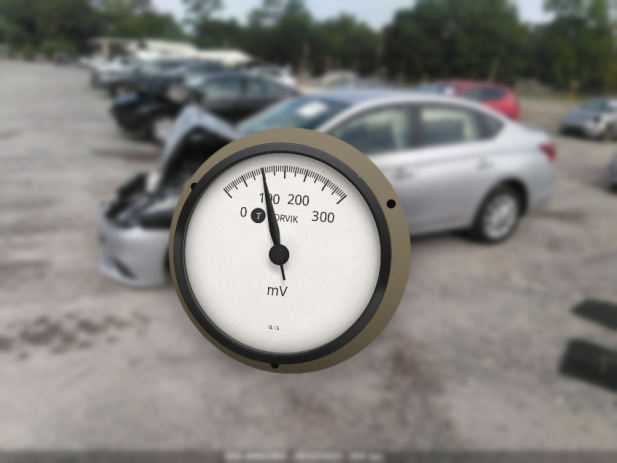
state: 100 mV
